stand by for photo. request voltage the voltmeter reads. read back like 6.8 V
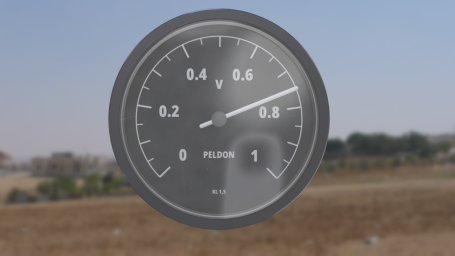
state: 0.75 V
